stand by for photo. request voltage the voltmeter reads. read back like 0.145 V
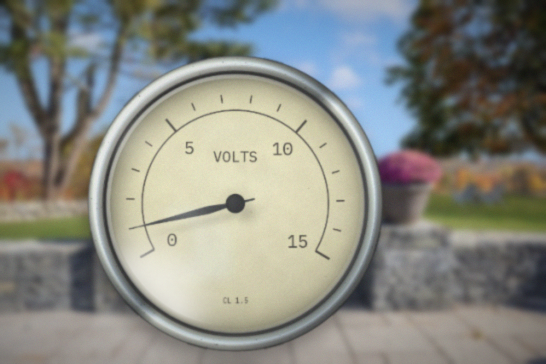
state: 1 V
